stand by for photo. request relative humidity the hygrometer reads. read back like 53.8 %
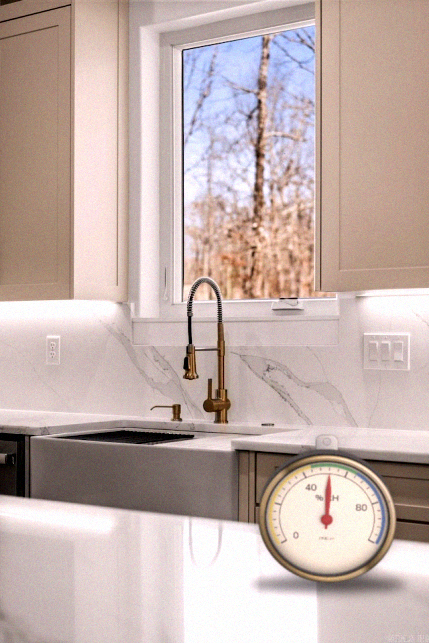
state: 52 %
